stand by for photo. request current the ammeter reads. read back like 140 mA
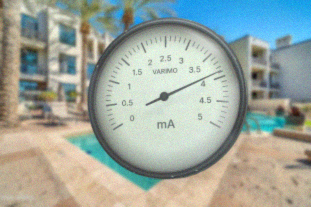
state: 3.9 mA
